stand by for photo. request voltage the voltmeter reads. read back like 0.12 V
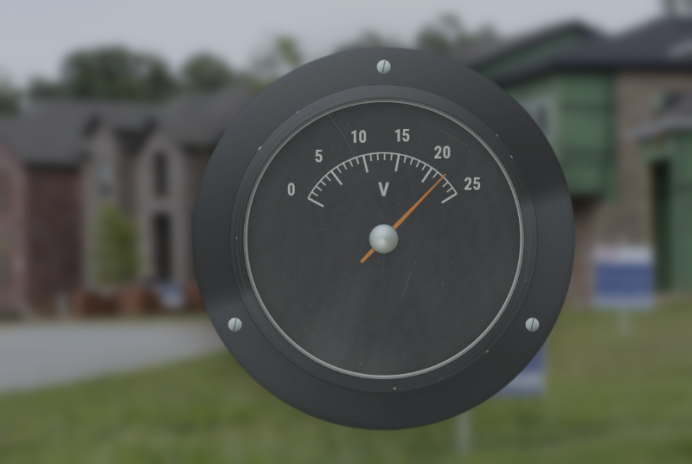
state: 22 V
